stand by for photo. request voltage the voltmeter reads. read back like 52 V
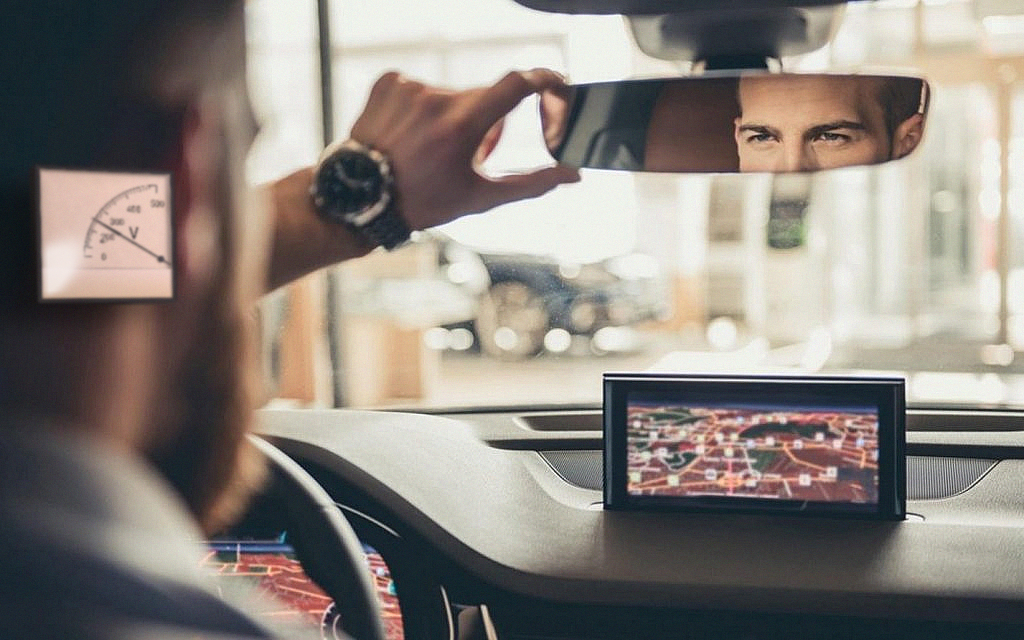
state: 250 V
